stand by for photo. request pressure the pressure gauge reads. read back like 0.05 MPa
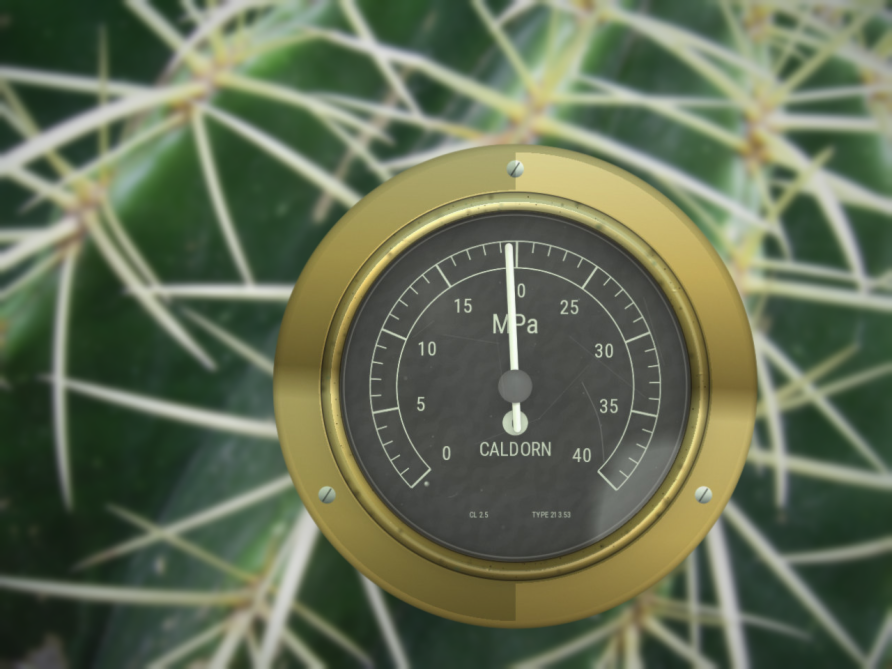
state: 19.5 MPa
